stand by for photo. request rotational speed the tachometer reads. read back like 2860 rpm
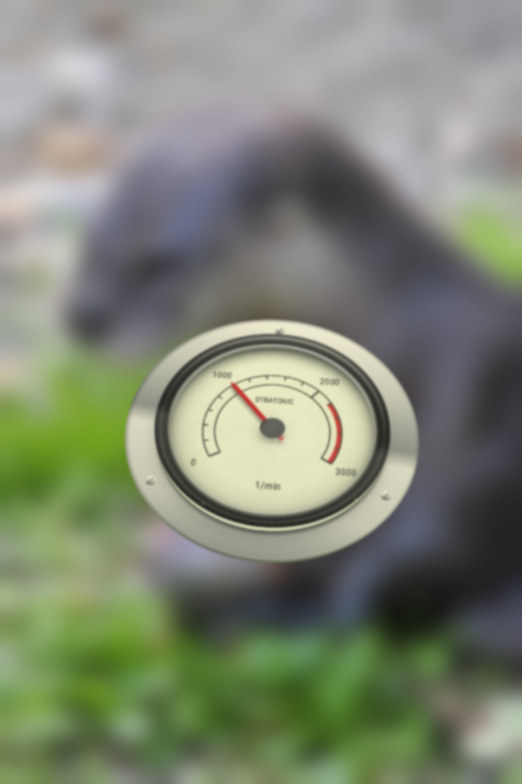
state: 1000 rpm
